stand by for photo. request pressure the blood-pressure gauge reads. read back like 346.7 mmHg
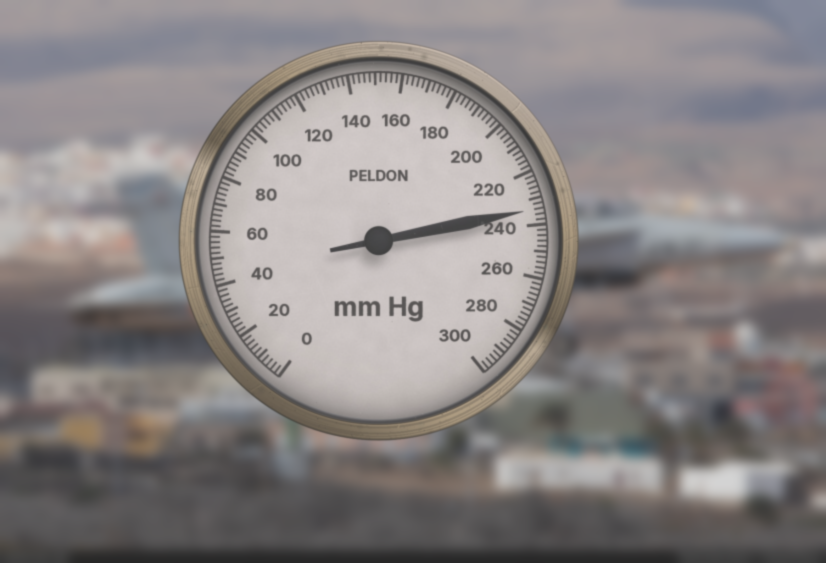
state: 234 mmHg
